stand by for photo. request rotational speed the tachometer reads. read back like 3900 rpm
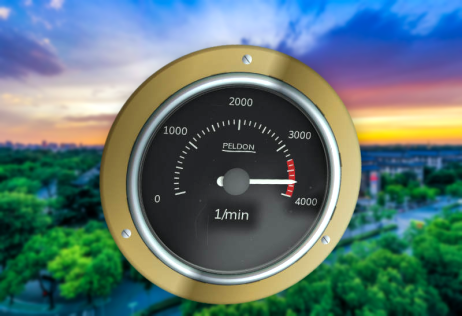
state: 3700 rpm
